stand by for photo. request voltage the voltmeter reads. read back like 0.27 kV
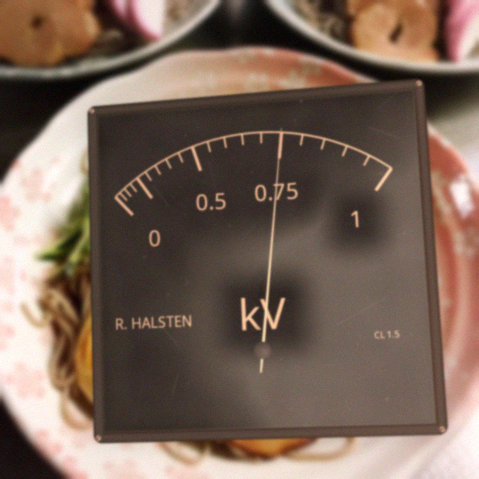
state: 0.75 kV
